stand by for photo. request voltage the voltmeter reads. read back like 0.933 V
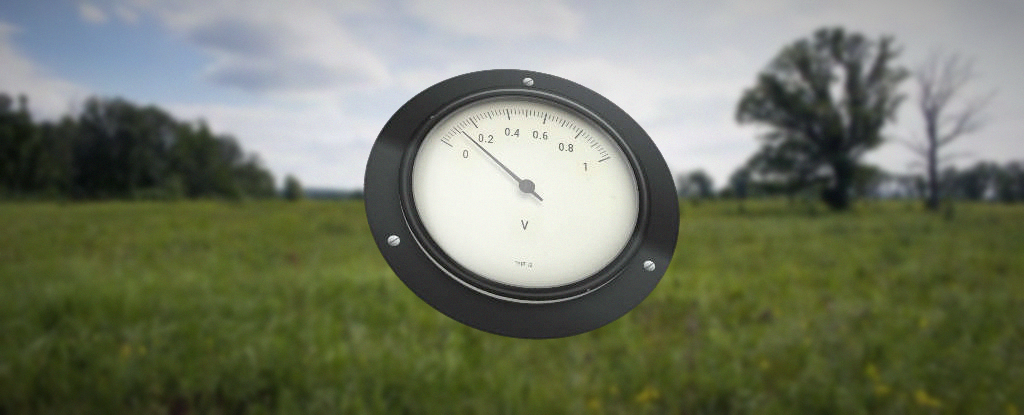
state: 0.1 V
